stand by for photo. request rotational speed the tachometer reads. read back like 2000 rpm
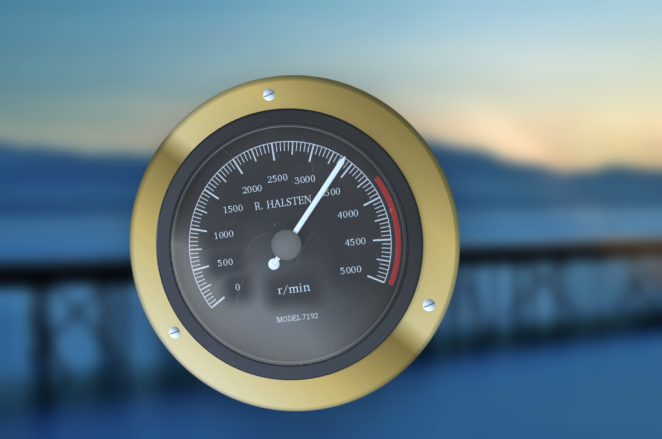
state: 3400 rpm
